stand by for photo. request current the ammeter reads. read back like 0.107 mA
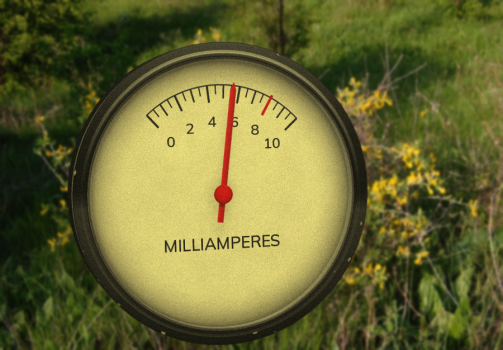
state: 5.5 mA
